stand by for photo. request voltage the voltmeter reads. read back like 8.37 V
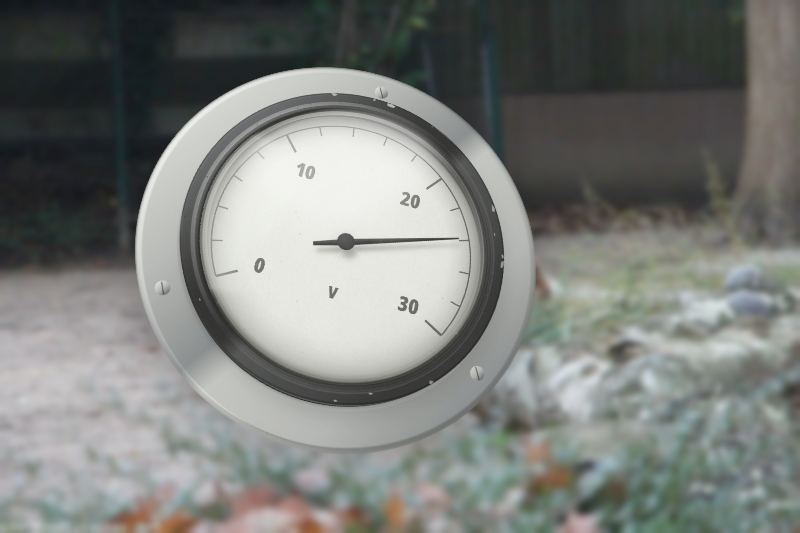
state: 24 V
